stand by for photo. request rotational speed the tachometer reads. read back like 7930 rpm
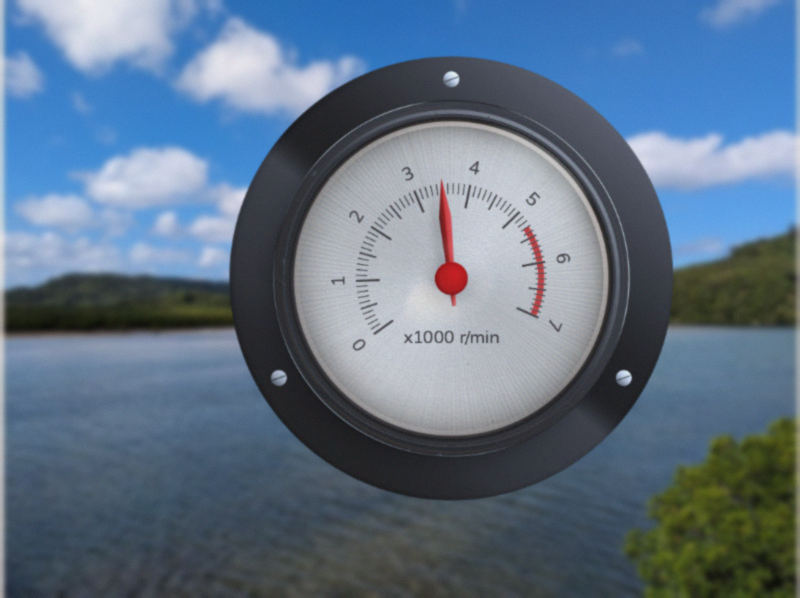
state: 3500 rpm
